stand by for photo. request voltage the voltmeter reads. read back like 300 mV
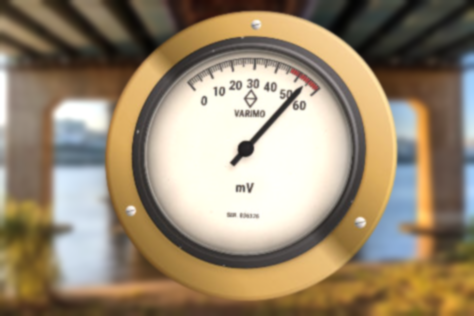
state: 55 mV
